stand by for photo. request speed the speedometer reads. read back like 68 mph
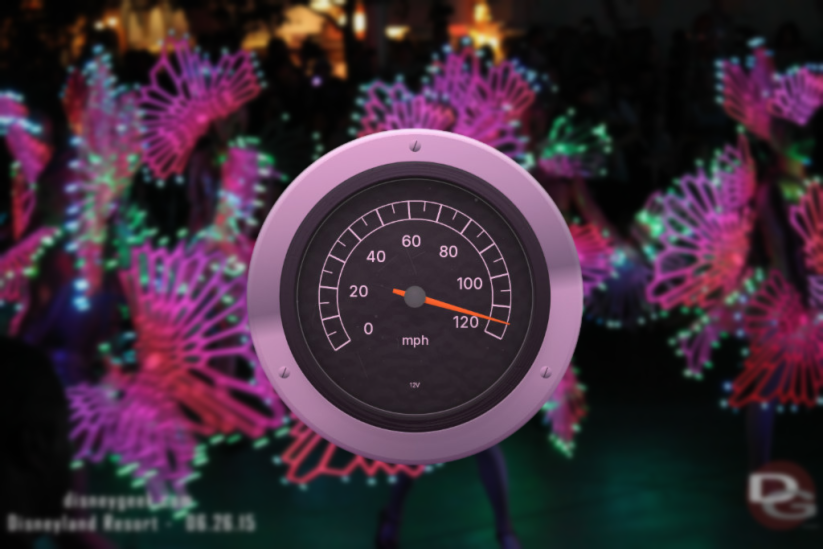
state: 115 mph
